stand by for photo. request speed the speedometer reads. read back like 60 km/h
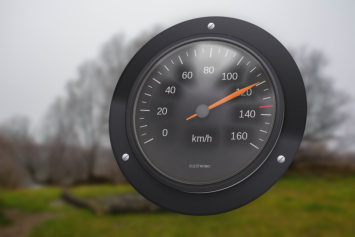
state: 120 km/h
